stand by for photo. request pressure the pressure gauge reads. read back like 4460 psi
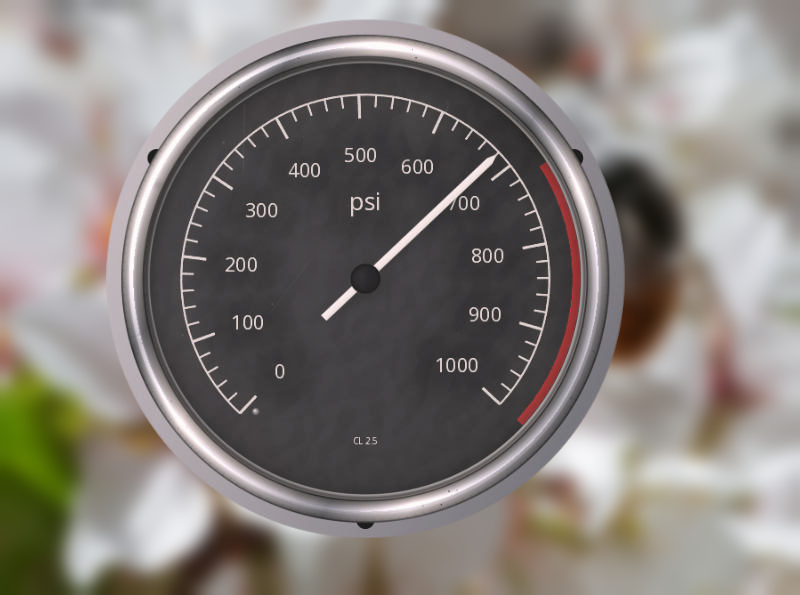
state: 680 psi
